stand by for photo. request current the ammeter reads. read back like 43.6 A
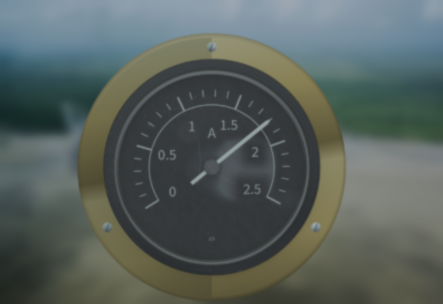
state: 1.8 A
